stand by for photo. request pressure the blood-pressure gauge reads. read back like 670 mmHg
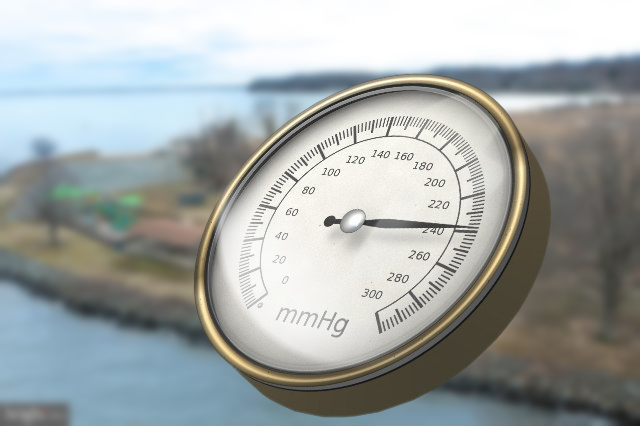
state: 240 mmHg
